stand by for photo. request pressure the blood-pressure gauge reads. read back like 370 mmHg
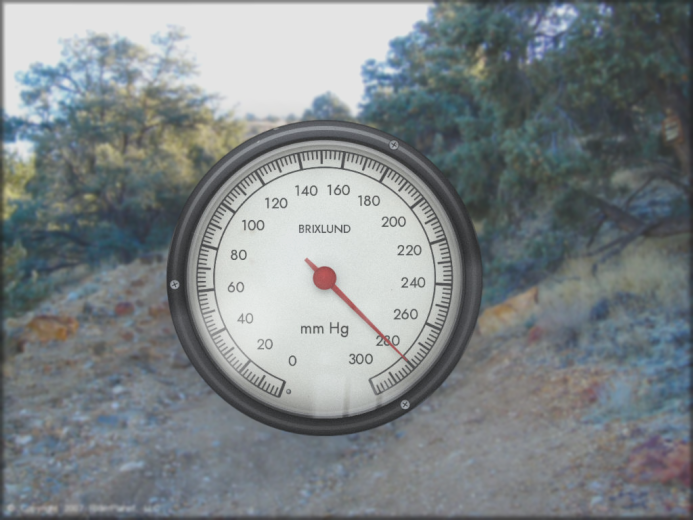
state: 280 mmHg
